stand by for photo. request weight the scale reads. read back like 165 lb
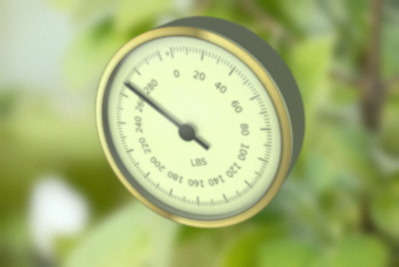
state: 270 lb
